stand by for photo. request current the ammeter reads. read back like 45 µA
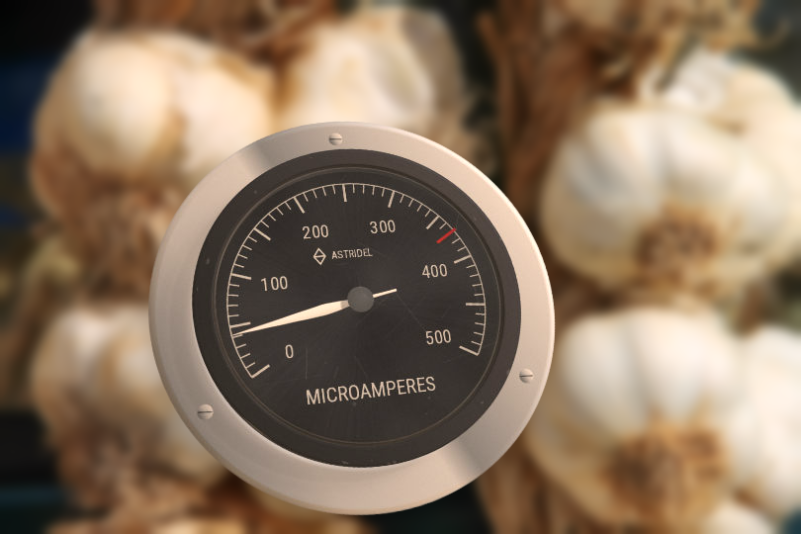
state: 40 µA
